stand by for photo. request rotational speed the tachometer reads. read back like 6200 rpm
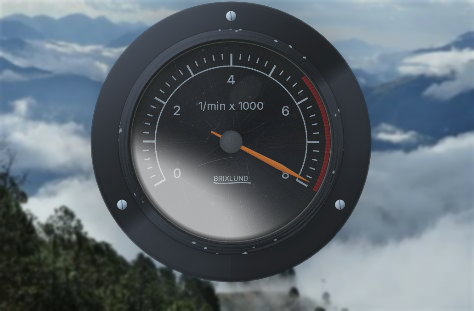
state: 7900 rpm
